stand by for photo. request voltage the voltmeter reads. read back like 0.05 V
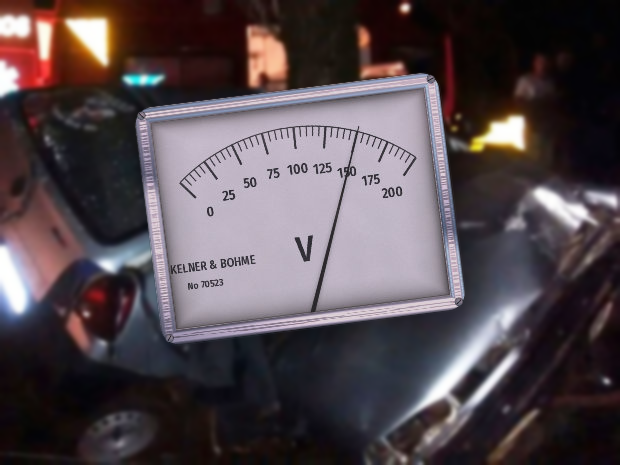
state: 150 V
